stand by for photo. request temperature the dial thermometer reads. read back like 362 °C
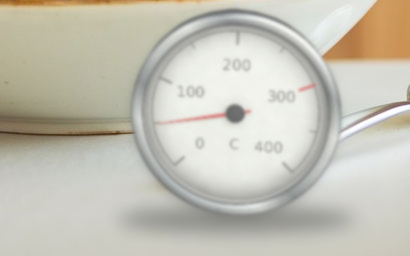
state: 50 °C
